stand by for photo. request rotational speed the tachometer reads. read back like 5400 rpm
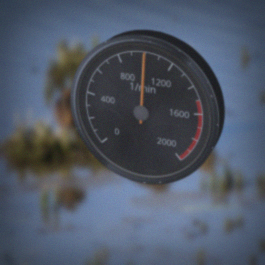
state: 1000 rpm
